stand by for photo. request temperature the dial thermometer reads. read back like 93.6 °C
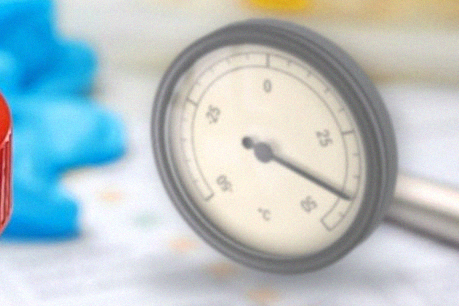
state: 40 °C
